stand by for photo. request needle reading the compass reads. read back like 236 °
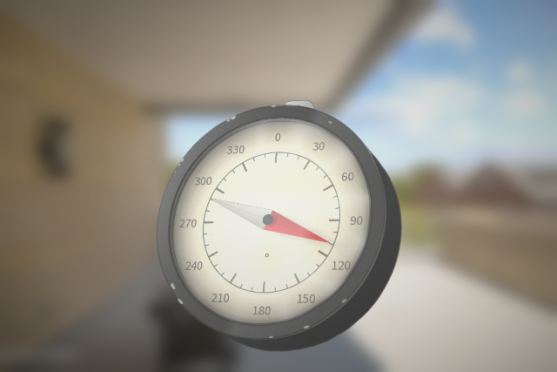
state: 110 °
